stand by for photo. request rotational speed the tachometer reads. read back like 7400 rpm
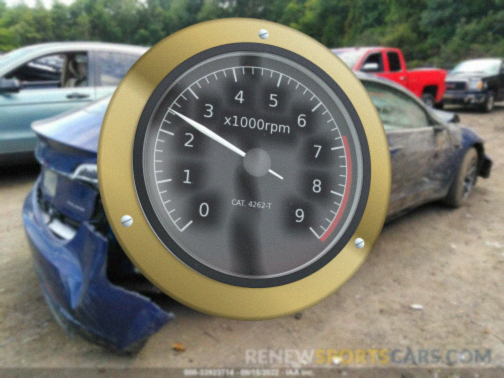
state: 2400 rpm
